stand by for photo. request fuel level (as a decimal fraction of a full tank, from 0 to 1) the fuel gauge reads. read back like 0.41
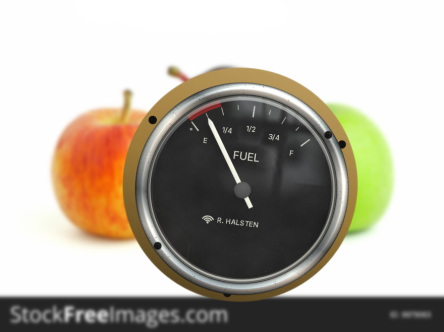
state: 0.125
